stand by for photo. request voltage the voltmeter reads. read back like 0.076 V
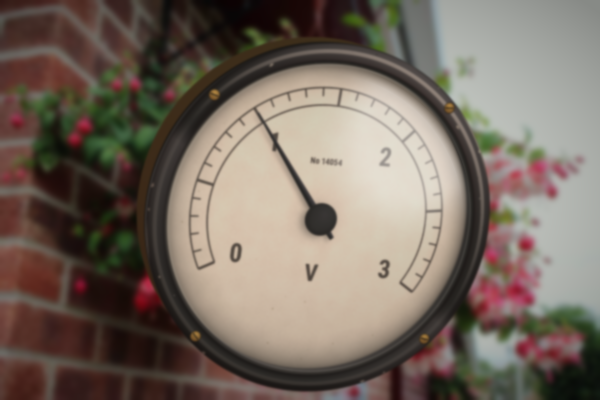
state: 1 V
